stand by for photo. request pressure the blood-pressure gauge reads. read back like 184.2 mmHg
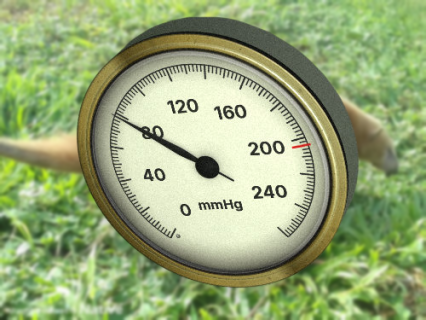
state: 80 mmHg
